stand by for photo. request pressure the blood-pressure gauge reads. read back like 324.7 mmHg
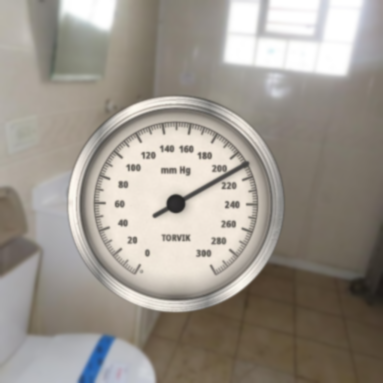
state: 210 mmHg
